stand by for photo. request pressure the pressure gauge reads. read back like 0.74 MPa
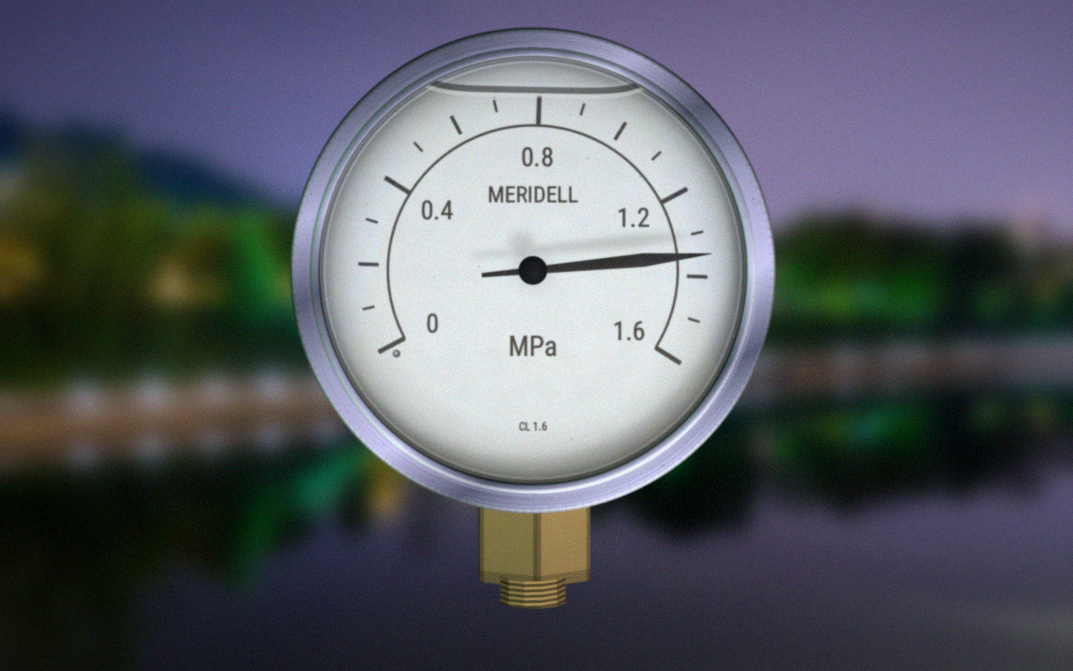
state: 1.35 MPa
